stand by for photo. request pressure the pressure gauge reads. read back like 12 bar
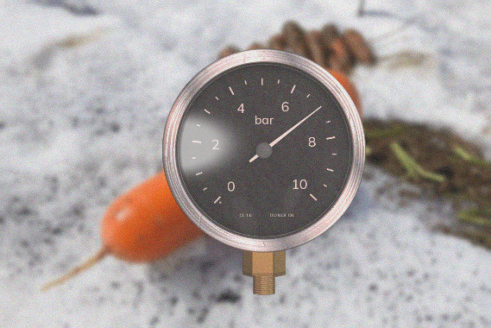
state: 7 bar
